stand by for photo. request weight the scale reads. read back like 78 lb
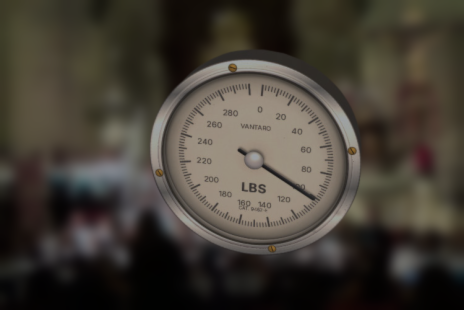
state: 100 lb
